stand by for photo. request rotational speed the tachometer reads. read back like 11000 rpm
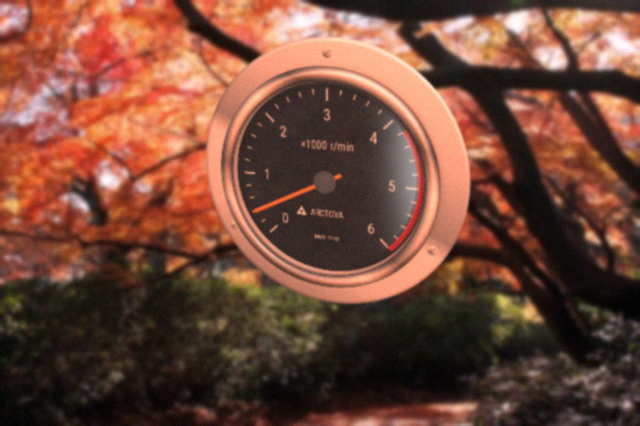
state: 400 rpm
